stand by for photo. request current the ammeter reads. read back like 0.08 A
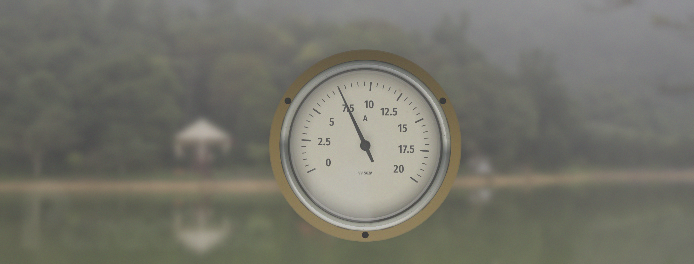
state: 7.5 A
